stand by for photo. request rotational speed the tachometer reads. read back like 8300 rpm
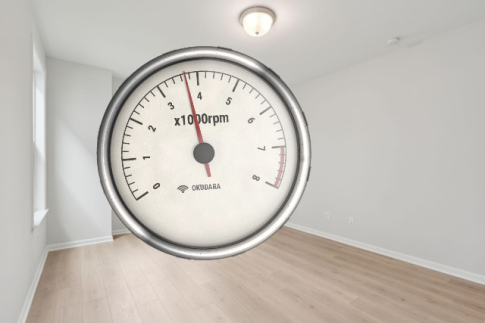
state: 3700 rpm
